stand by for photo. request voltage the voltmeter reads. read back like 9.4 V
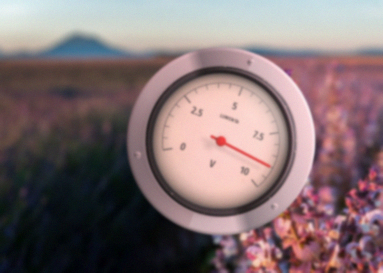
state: 9 V
